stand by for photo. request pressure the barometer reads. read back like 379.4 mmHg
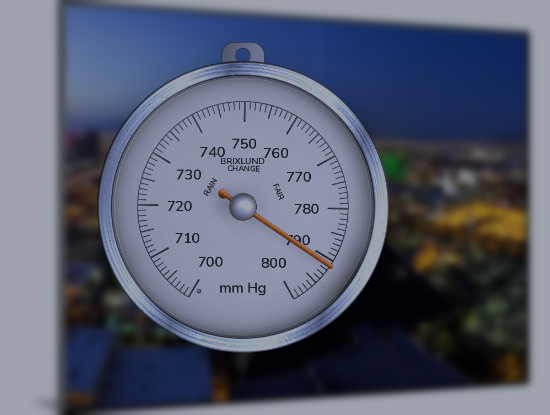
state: 791 mmHg
